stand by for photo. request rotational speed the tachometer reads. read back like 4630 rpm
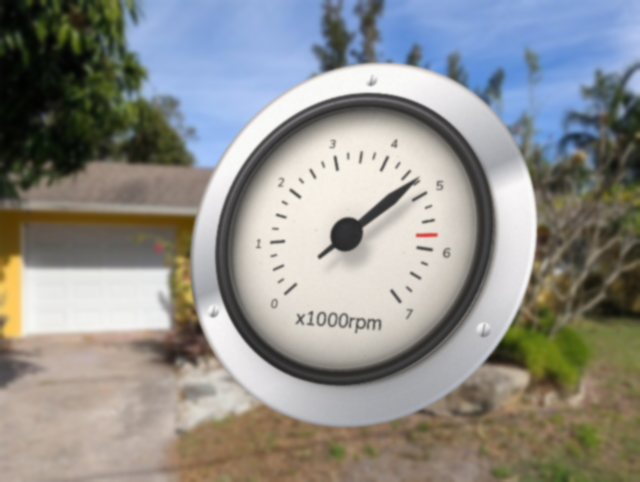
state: 4750 rpm
